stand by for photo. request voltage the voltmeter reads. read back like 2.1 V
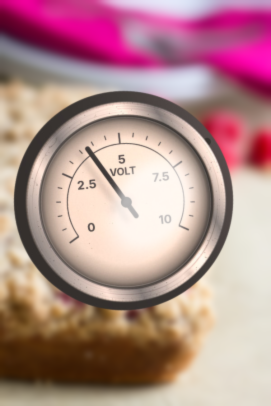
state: 3.75 V
